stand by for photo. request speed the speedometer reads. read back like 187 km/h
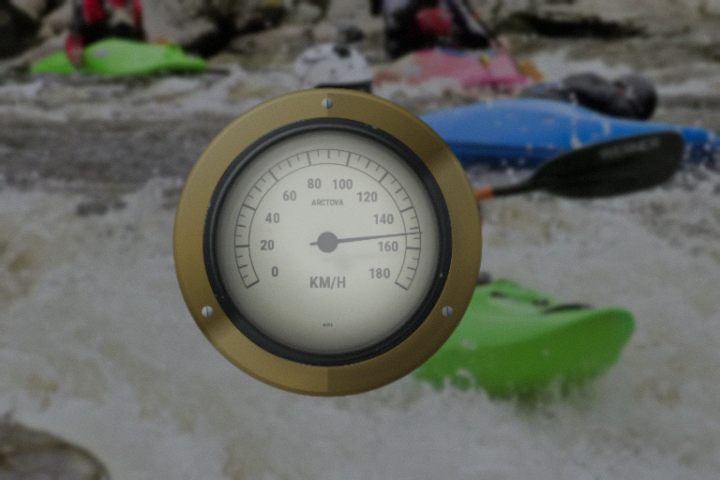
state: 152.5 km/h
